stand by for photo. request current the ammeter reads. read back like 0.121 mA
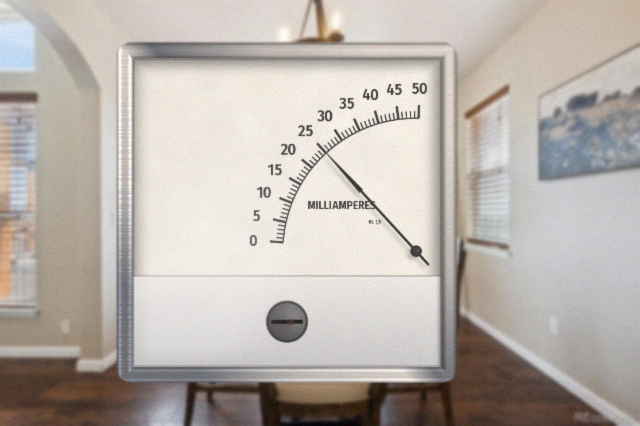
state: 25 mA
